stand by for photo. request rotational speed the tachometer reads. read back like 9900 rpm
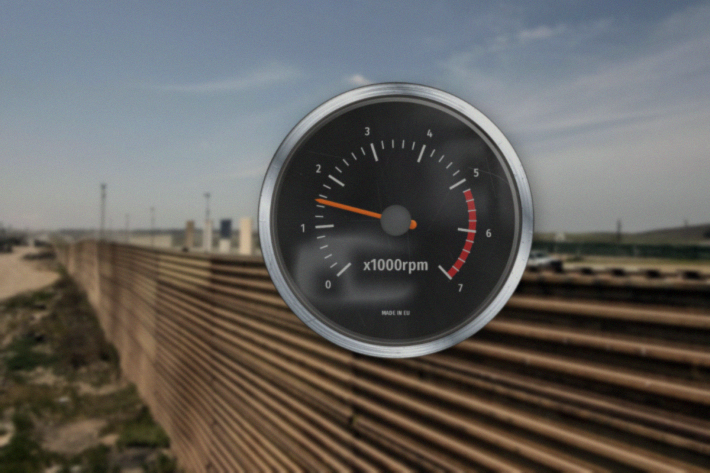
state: 1500 rpm
